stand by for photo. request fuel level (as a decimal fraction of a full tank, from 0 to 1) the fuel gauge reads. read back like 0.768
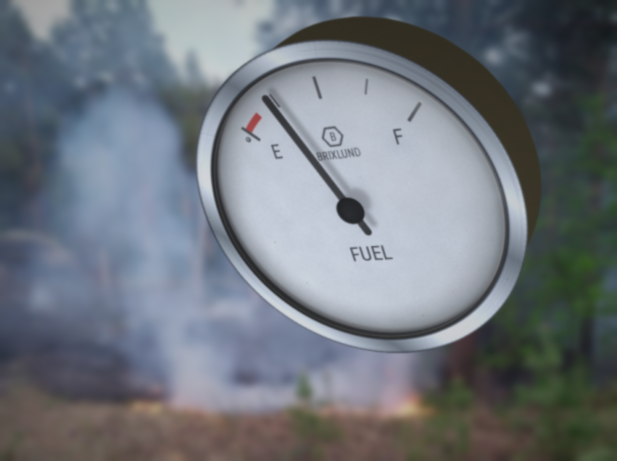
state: 0.25
